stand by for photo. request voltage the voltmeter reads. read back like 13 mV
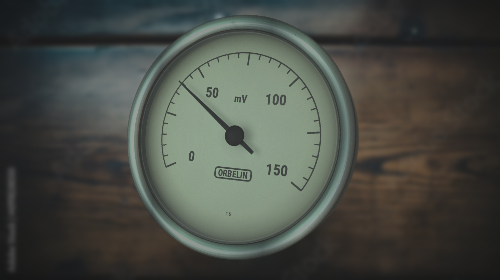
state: 40 mV
